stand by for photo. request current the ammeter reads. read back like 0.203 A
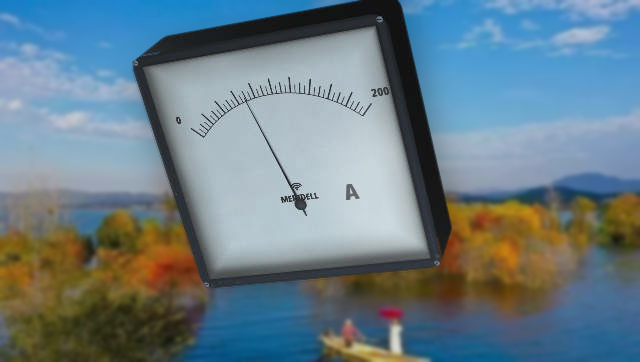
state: 70 A
